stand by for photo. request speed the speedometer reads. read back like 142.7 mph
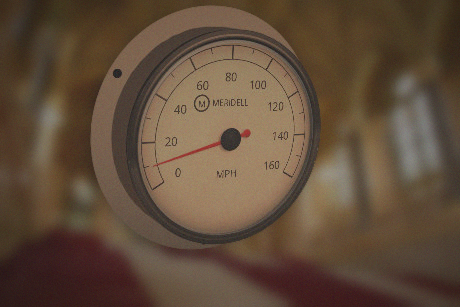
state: 10 mph
